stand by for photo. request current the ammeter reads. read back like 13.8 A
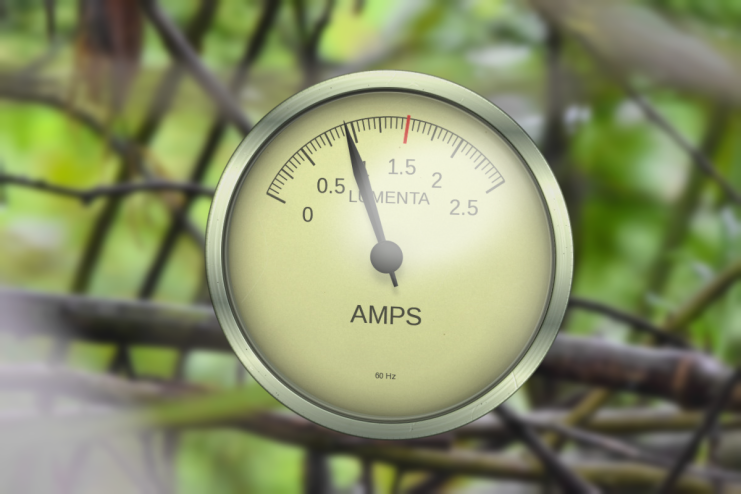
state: 0.95 A
